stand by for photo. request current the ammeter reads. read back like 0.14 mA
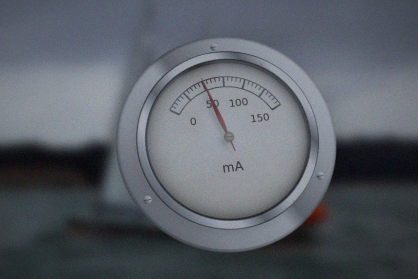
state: 50 mA
